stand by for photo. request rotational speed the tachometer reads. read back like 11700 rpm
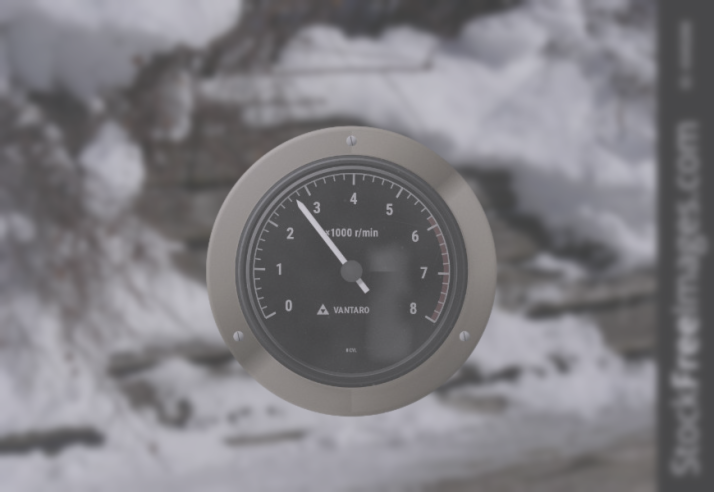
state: 2700 rpm
